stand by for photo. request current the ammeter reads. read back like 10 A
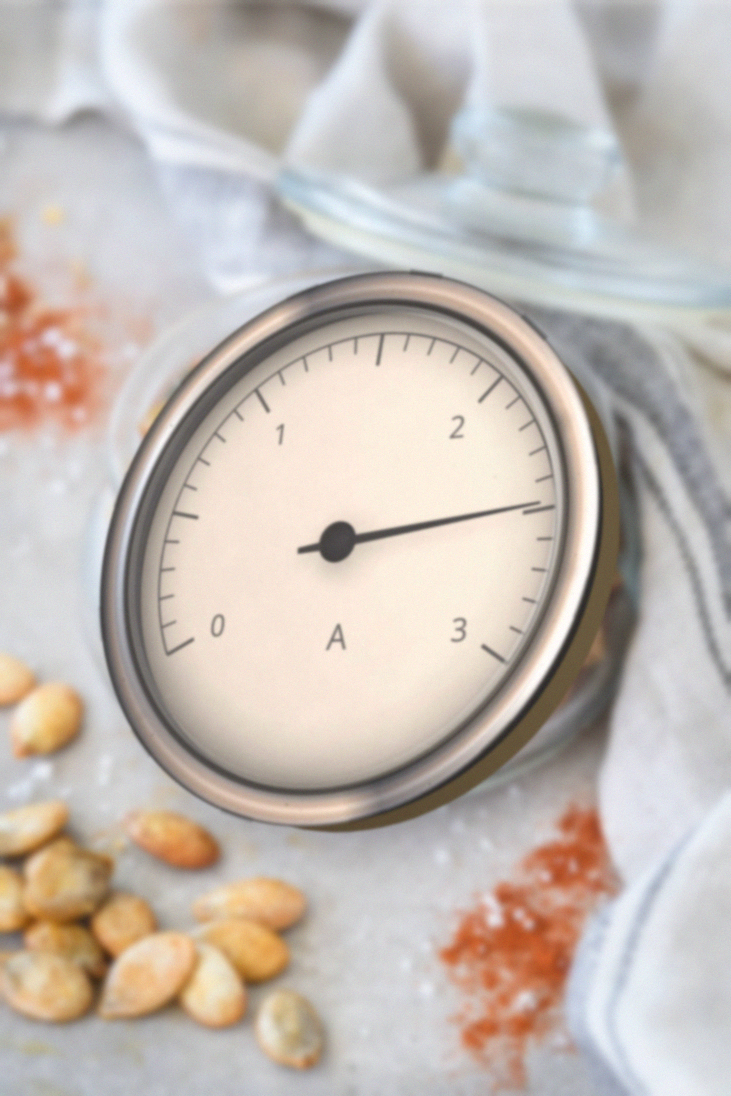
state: 2.5 A
